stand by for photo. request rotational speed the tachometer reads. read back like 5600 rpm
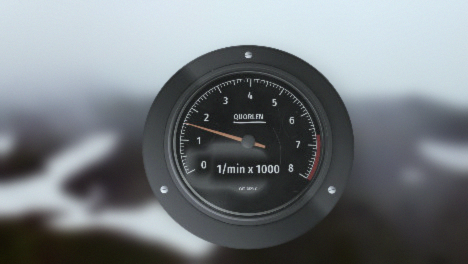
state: 1500 rpm
